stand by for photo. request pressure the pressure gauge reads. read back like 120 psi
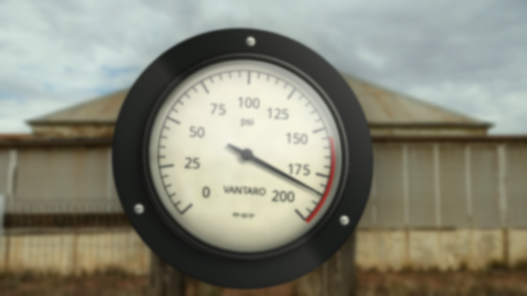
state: 185 psi
